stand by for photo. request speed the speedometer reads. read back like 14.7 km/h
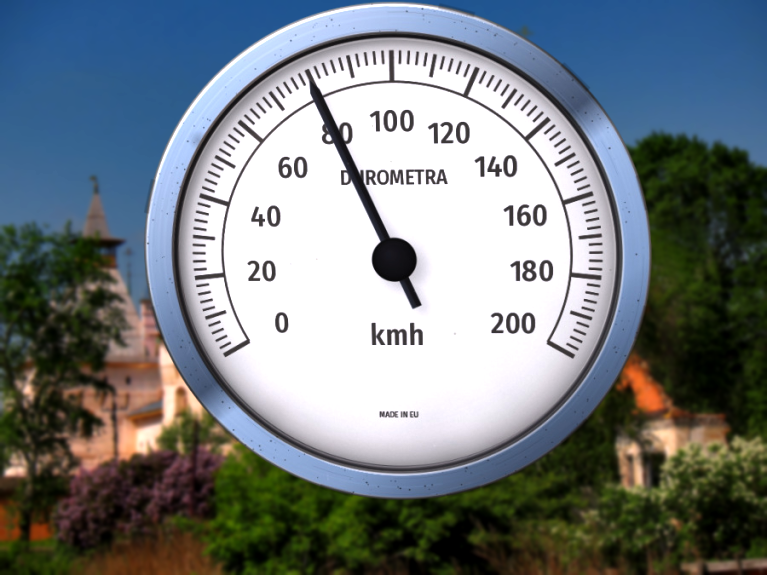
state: 80 km/h
